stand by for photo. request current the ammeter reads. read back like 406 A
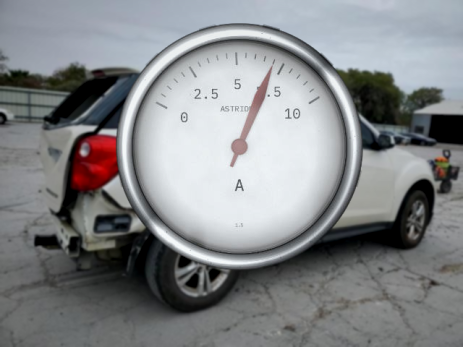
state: 7 A
